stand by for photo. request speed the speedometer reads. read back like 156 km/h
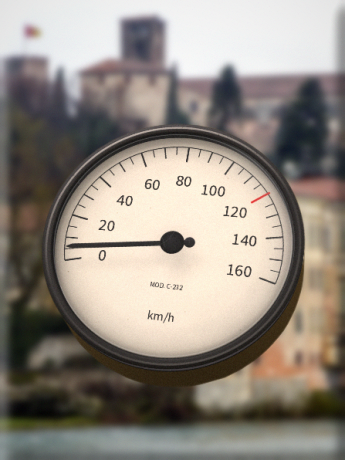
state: 5 km/h
